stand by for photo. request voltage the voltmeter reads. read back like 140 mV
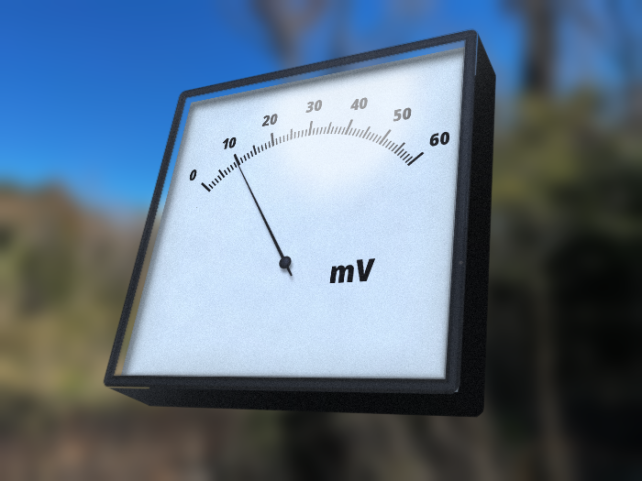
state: 10 mV
